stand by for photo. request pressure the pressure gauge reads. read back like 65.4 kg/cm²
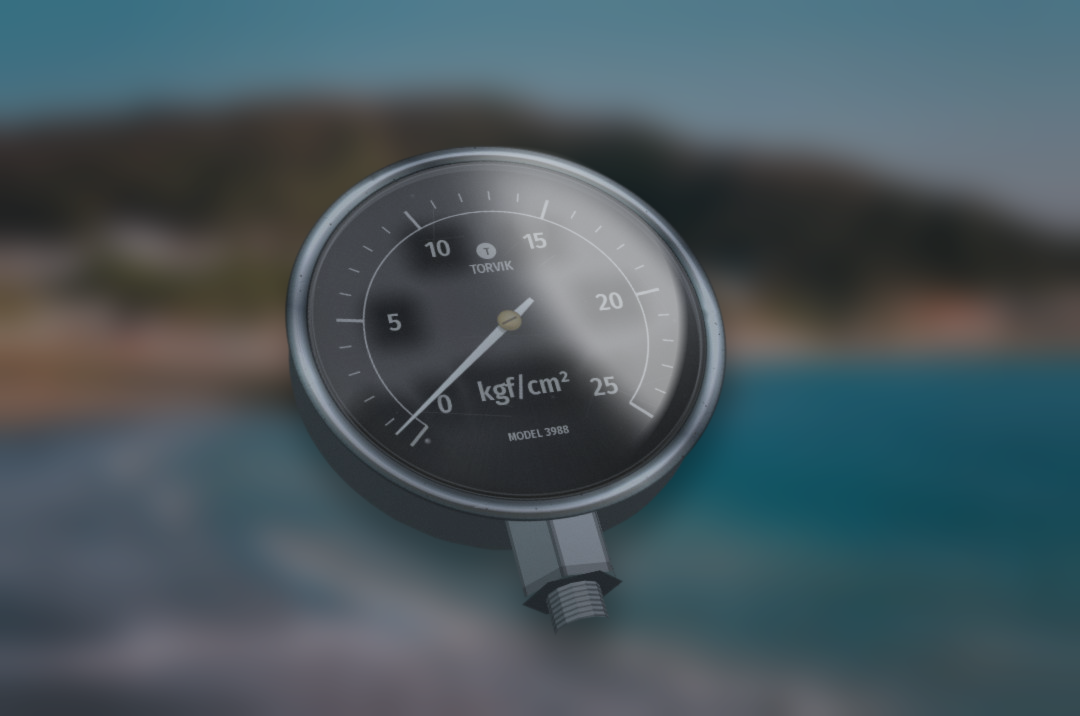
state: 0.5 kg/cm²
